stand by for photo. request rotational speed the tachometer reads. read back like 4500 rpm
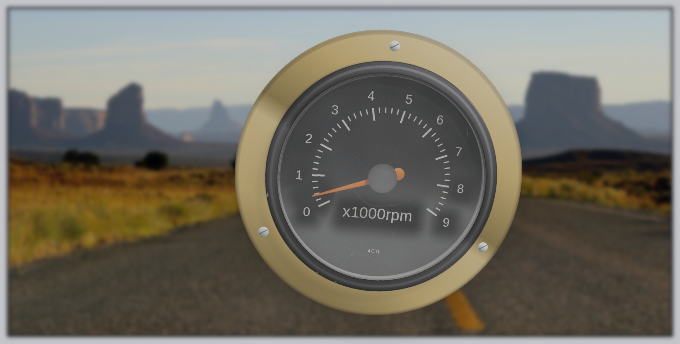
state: 400 rpm
